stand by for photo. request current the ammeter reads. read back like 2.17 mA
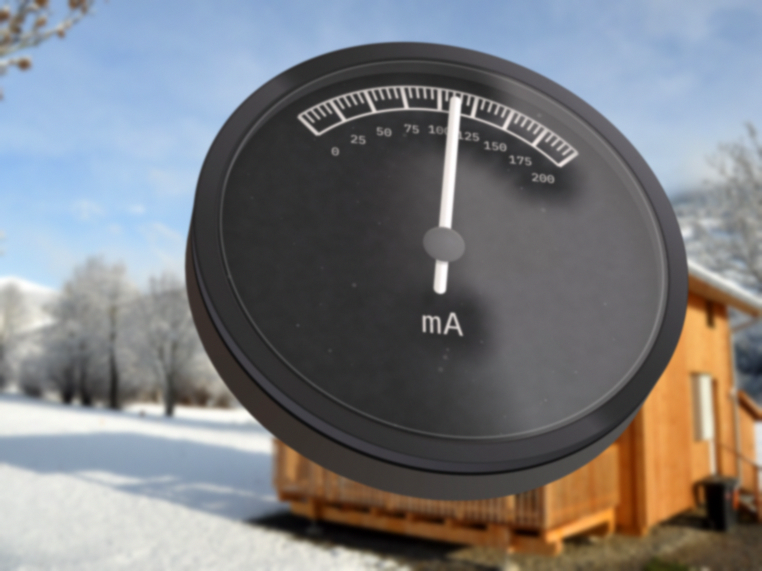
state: 110 mA
